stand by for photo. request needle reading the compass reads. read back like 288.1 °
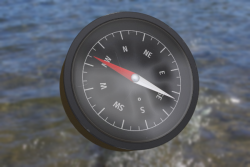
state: 310 °
